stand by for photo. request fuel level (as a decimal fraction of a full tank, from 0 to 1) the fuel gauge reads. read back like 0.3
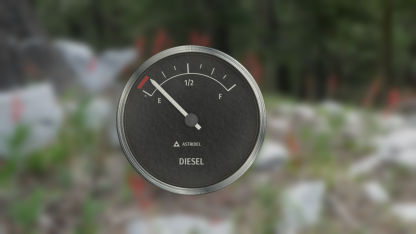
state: 0.125
